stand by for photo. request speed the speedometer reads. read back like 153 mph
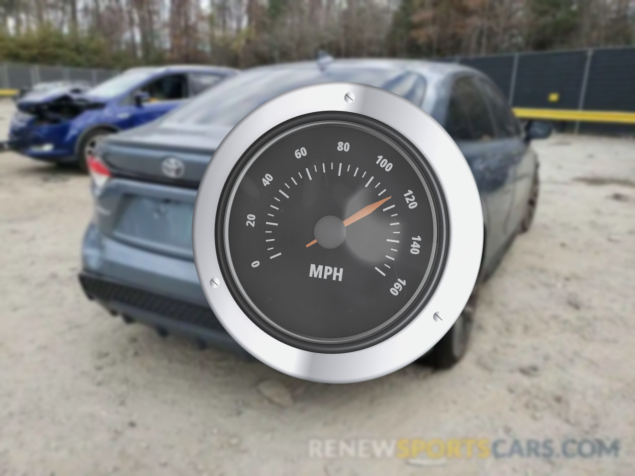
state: 115 mph
